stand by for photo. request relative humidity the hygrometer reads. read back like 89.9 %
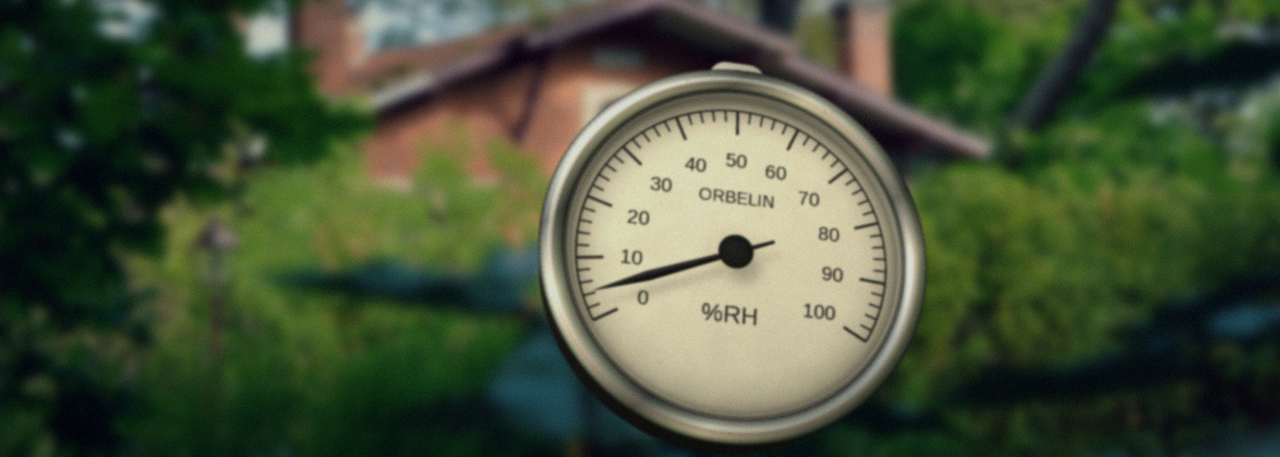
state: 4 %
